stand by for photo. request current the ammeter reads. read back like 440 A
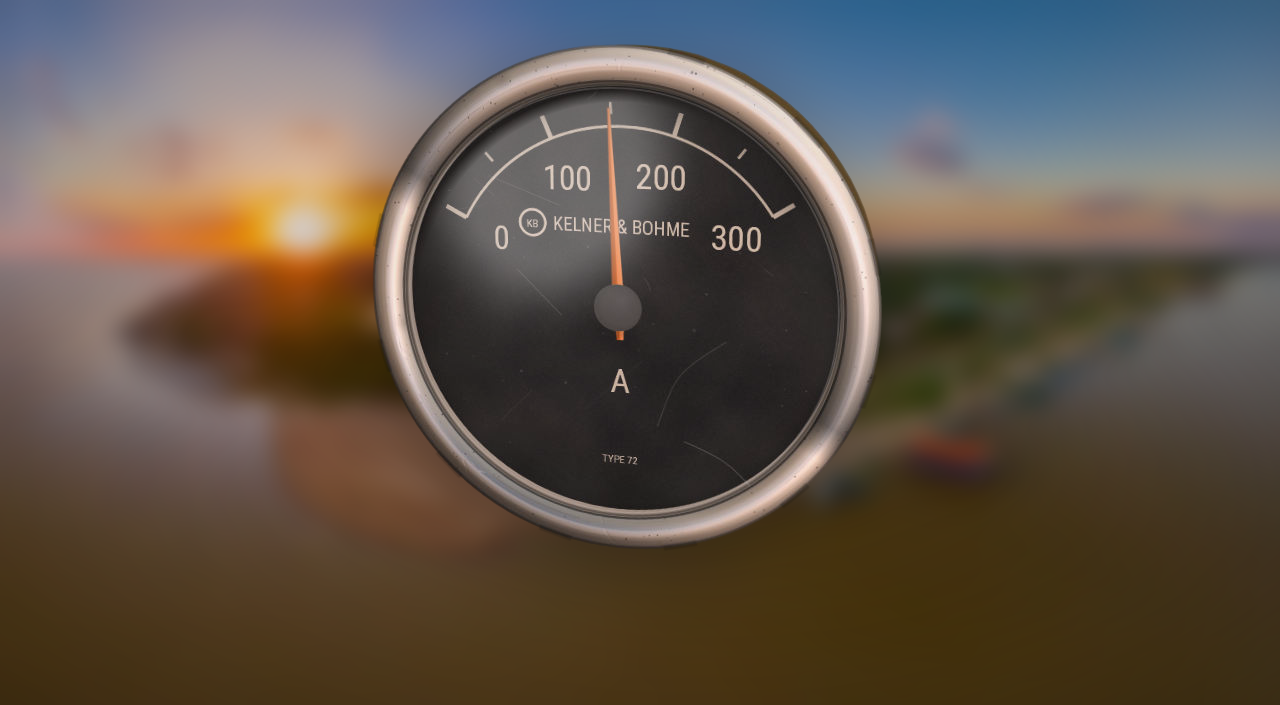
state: 150 A
